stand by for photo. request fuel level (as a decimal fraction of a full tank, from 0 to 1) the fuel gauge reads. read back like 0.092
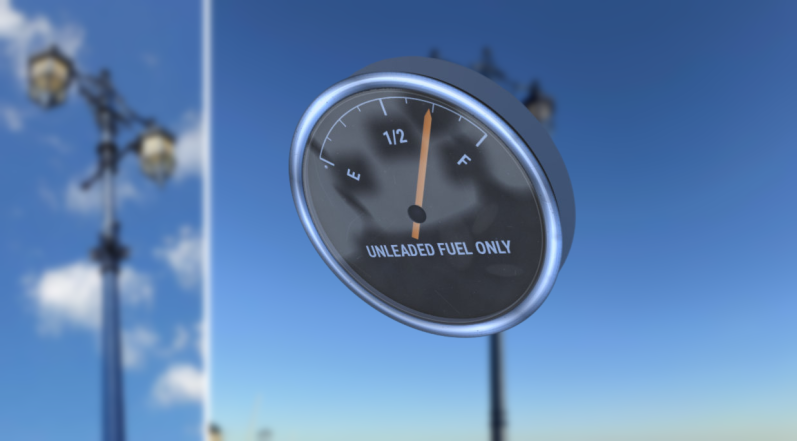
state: 0.75
